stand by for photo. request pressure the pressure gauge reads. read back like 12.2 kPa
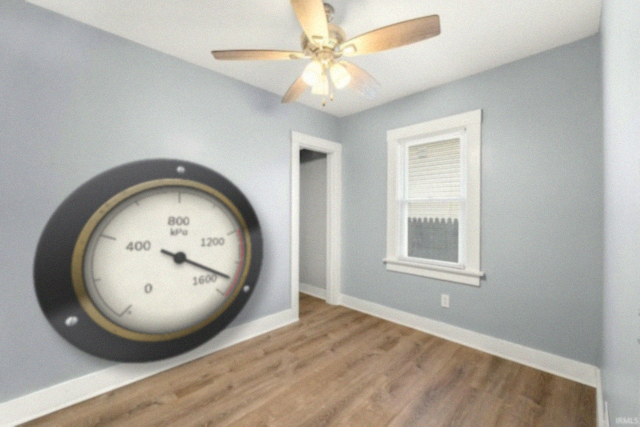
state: 1500 kPa
